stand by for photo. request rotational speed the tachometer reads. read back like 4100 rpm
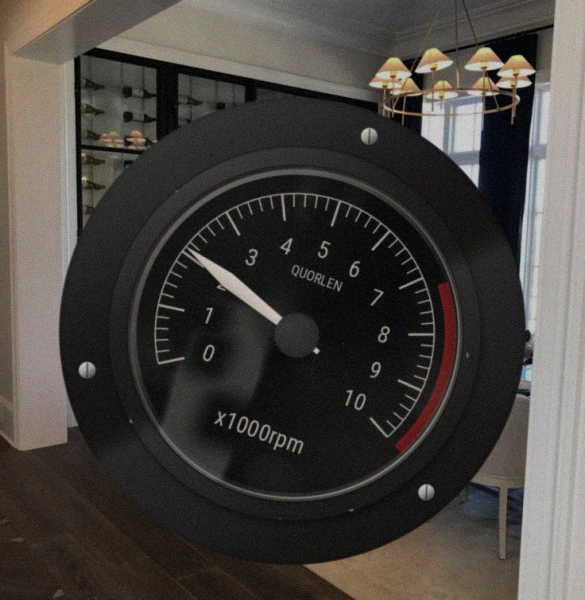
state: 2100 rpm
